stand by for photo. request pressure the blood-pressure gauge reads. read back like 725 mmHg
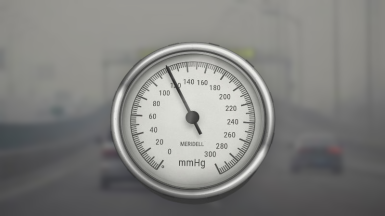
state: 120 mmHg
